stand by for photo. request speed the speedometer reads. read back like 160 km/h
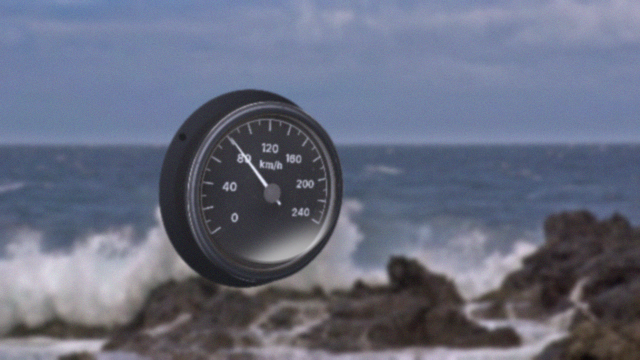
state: 80 km/h
